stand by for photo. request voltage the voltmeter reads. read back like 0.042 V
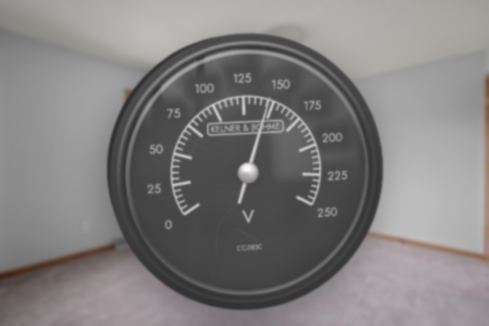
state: 145 V
